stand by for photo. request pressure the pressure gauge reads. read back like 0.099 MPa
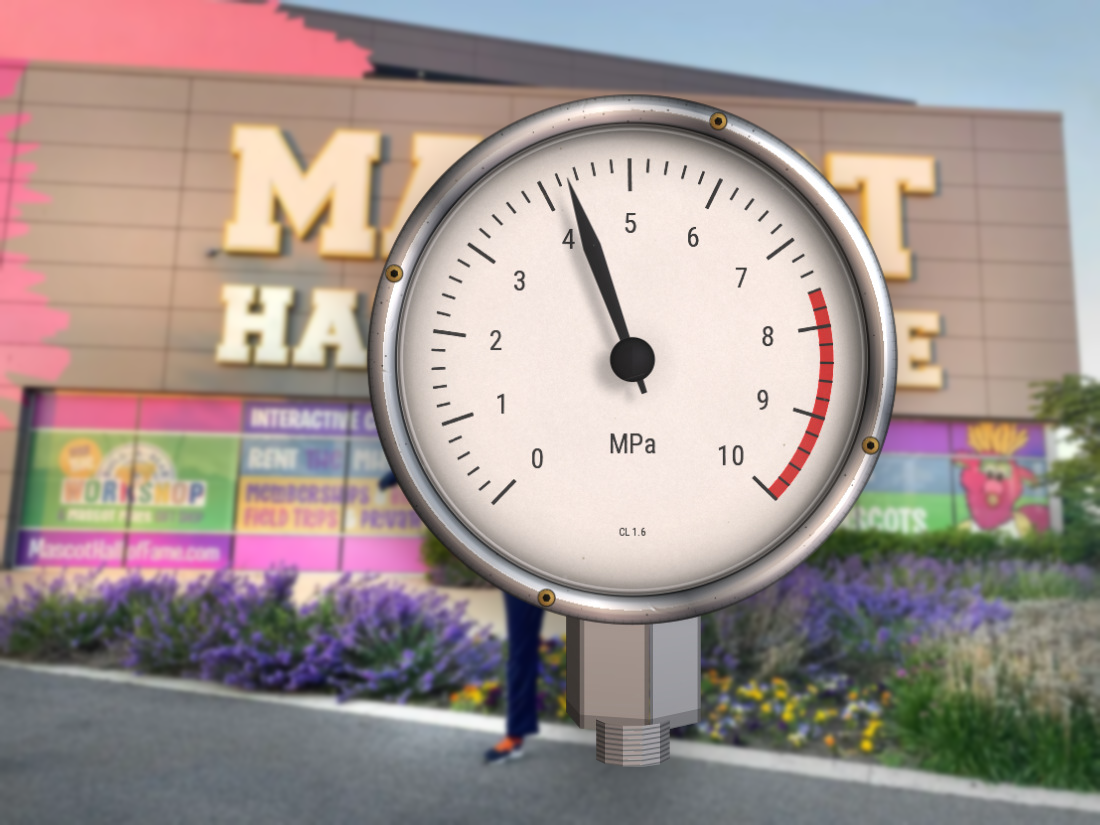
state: 4.3 MPa
